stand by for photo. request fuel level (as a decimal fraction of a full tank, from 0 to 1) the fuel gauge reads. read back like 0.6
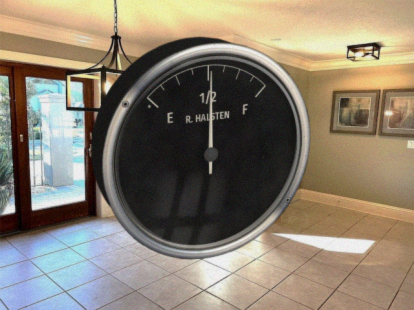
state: 0.5
